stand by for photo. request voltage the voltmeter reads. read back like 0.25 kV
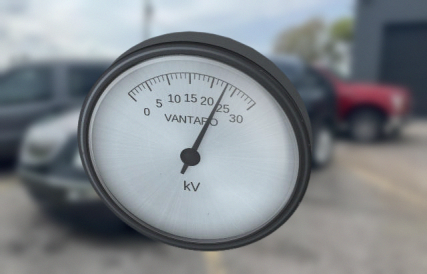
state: 23 kV
